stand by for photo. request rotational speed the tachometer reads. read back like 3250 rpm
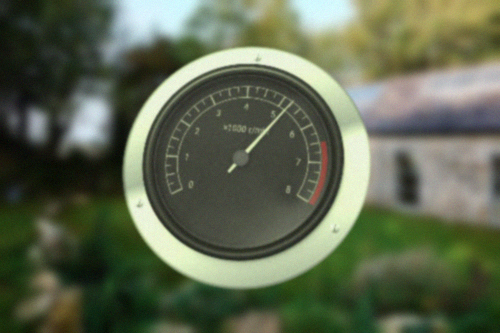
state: 5250 rpm
